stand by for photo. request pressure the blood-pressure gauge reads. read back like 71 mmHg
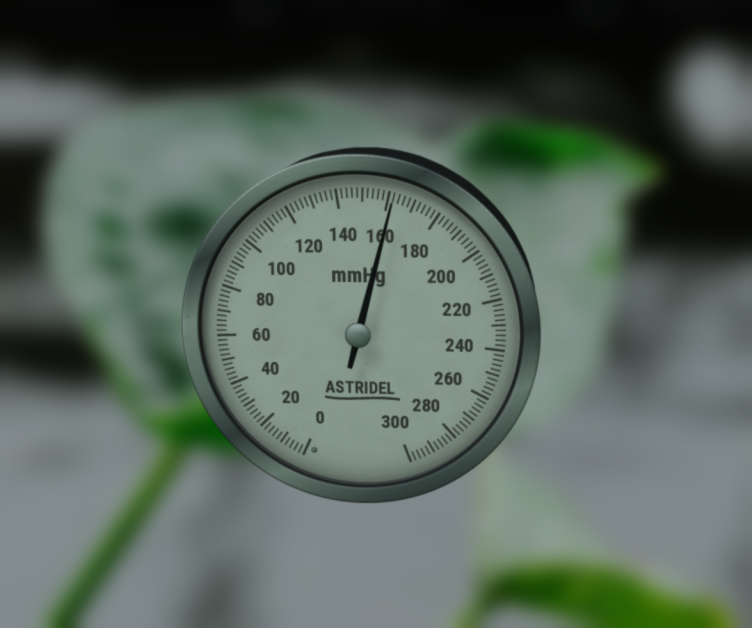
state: 162 mmHg
